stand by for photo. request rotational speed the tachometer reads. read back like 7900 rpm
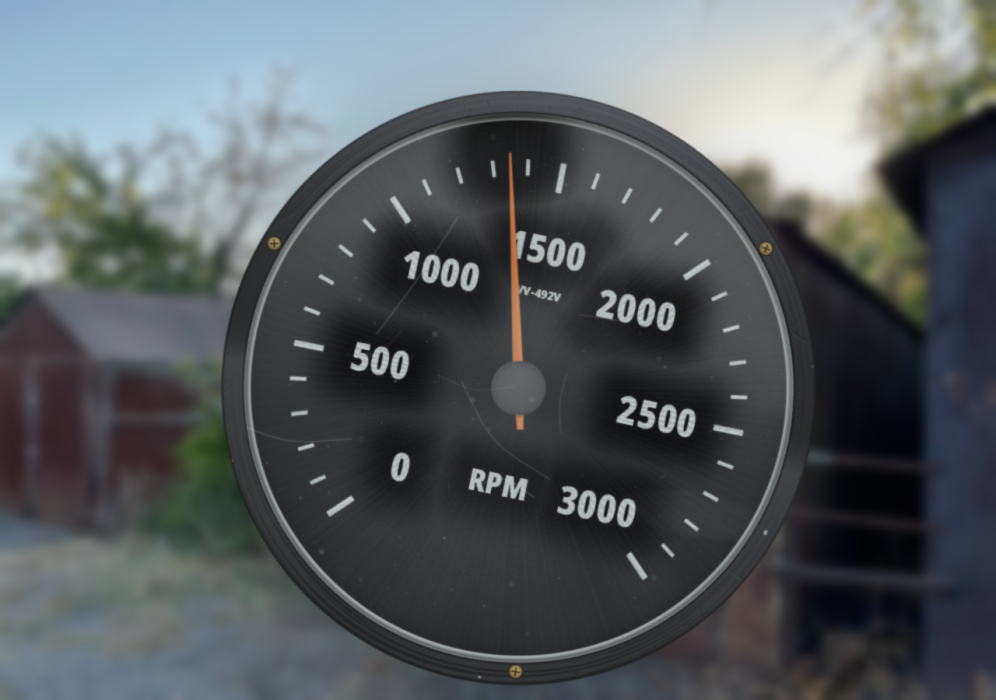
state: 1350 rpm
